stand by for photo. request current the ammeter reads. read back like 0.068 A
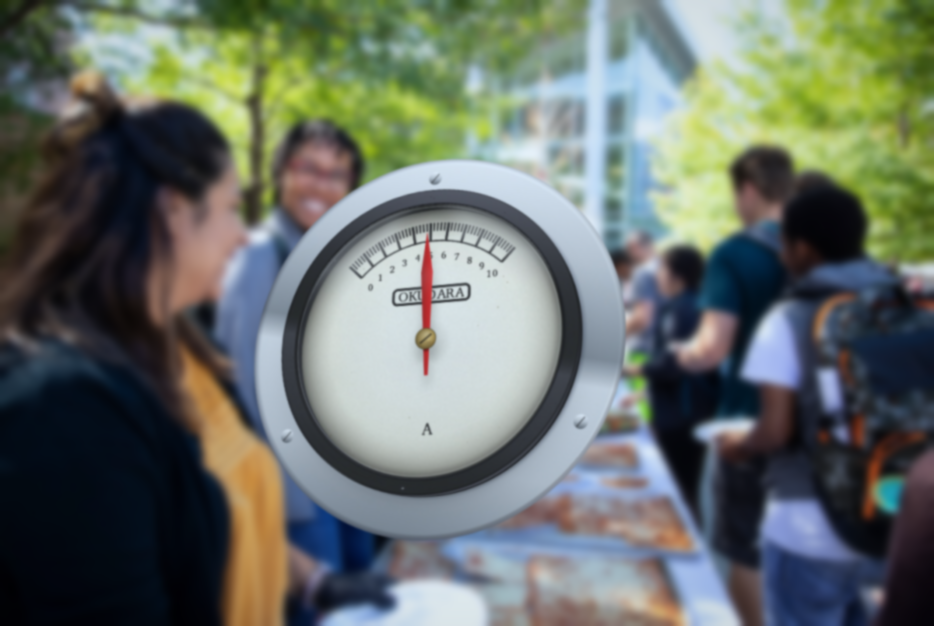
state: 5 A
